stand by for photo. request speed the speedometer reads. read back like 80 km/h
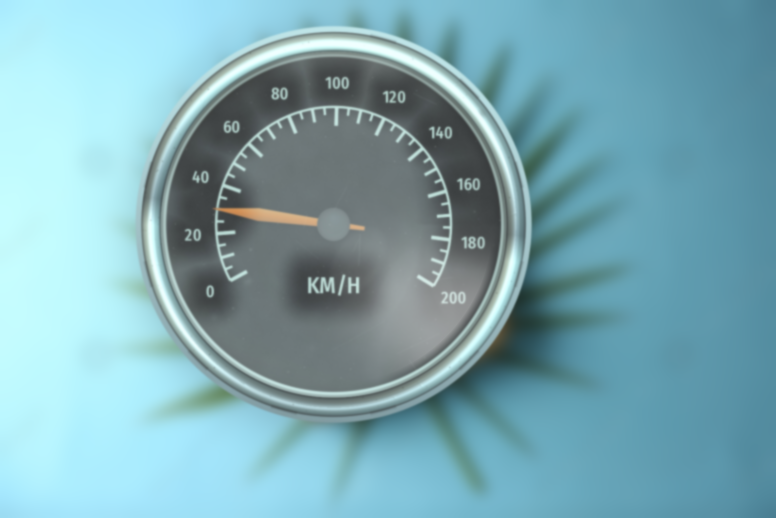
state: 30 km/h
